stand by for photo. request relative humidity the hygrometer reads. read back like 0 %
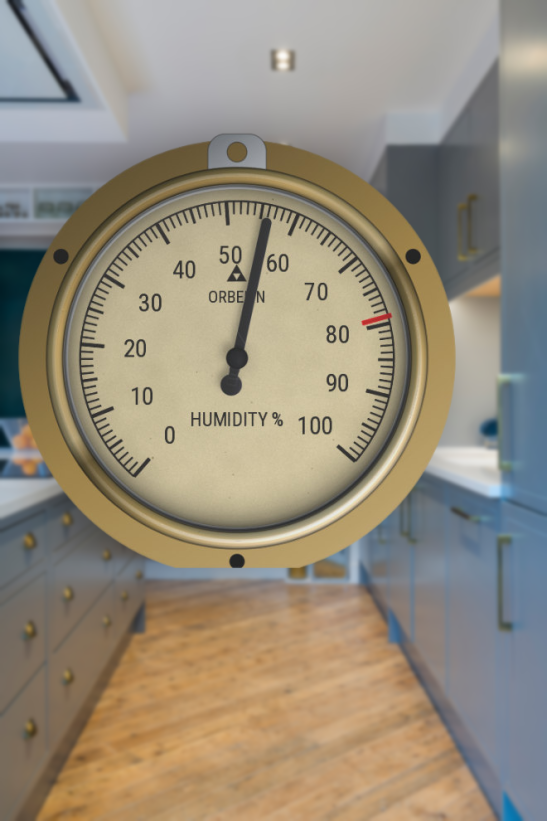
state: 56 %
